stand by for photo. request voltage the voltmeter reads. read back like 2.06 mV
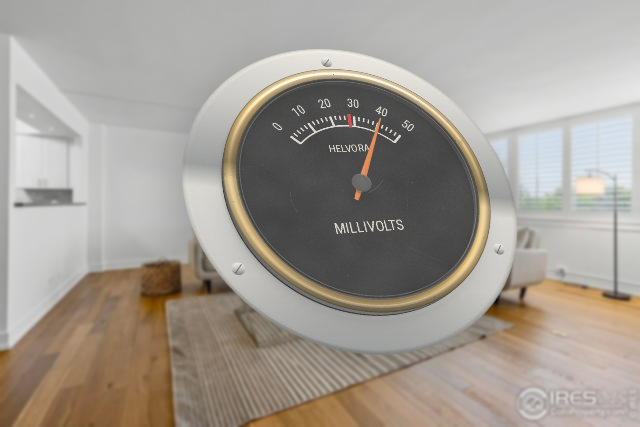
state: 40 mV
